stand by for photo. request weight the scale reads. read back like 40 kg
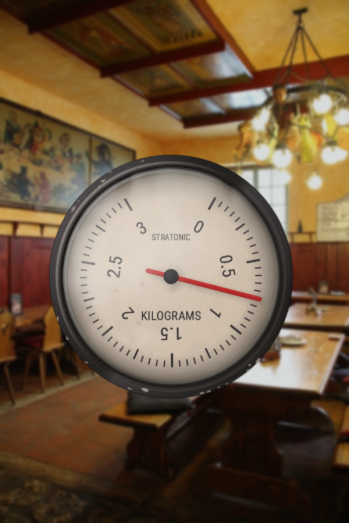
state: 0.75 kg
